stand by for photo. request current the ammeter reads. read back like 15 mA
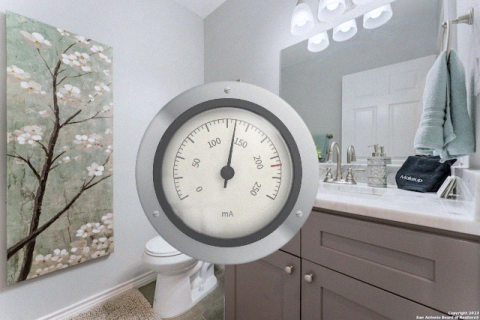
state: 135 mA
